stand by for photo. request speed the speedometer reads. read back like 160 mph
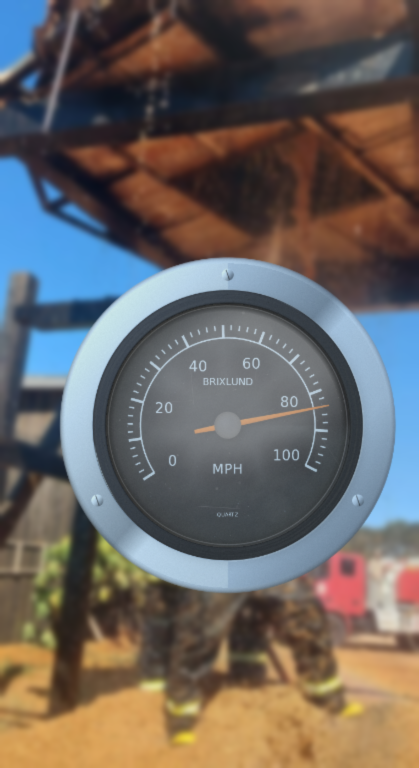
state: 84 mph
